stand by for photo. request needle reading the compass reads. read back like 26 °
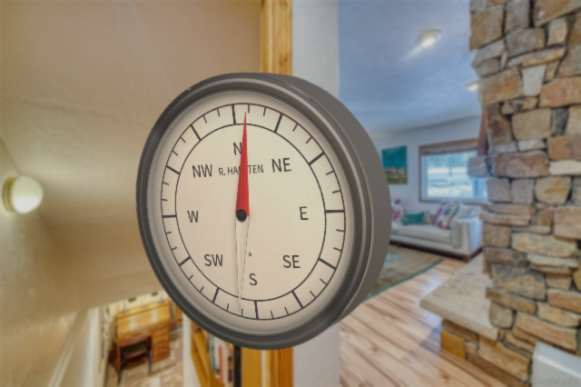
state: 10 °
